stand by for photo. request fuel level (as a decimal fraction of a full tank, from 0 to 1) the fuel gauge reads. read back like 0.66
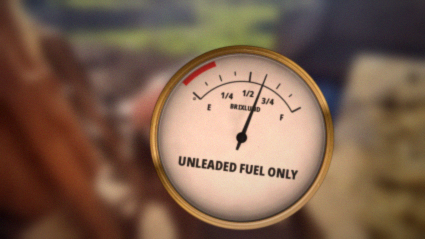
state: 0.625
